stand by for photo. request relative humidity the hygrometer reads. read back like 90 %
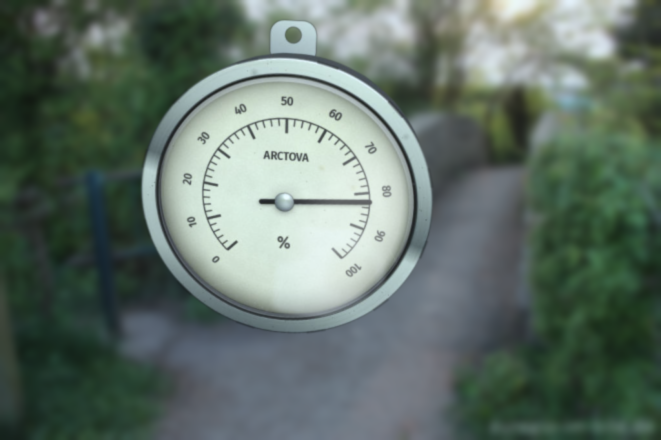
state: 82 %
